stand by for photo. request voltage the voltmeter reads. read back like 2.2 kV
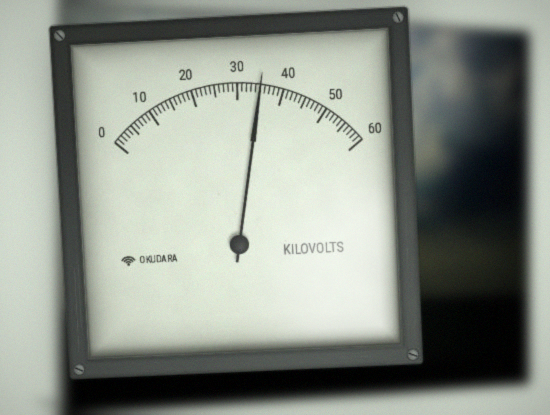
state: 35 kV
